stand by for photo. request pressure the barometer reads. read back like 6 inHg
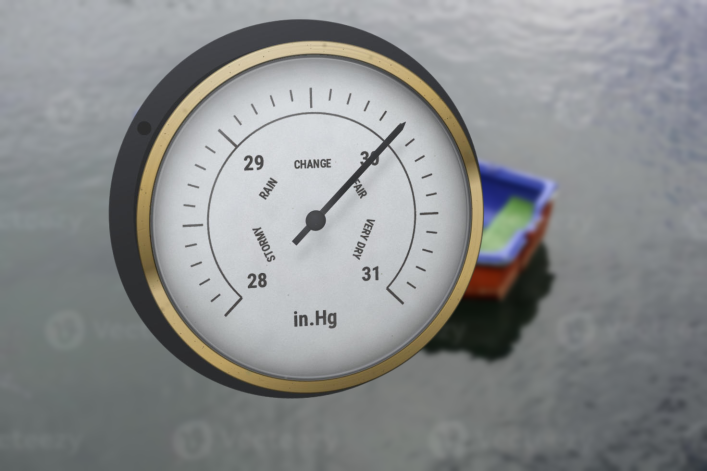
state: 30 inHg
